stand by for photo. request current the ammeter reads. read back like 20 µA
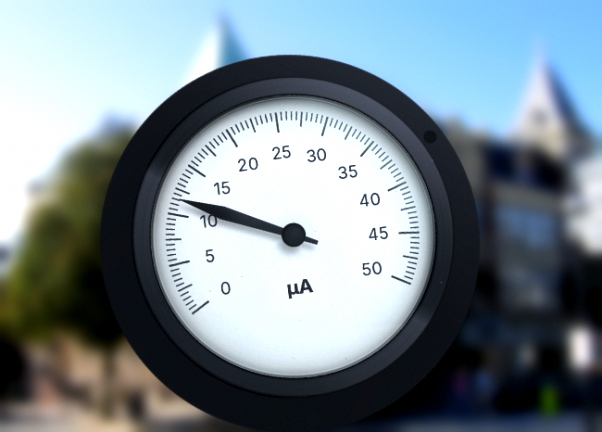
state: 11.5 µA
